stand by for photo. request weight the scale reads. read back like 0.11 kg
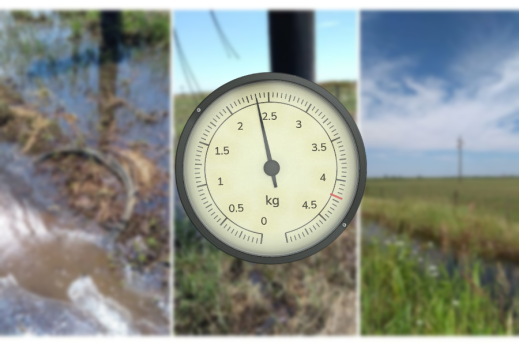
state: 2.35 kg
